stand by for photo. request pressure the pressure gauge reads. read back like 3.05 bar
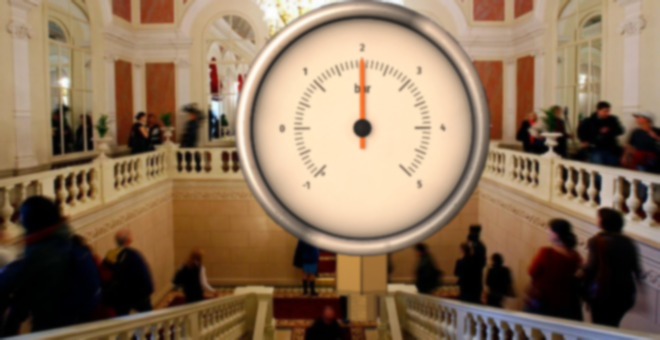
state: 2 bar
